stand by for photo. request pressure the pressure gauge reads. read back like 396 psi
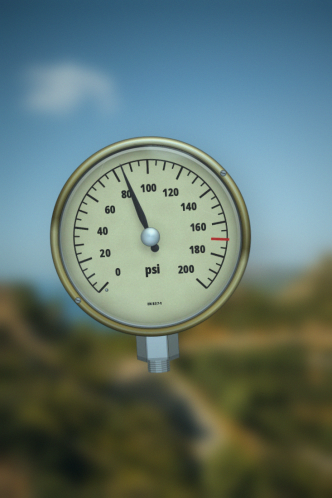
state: 85 psi
